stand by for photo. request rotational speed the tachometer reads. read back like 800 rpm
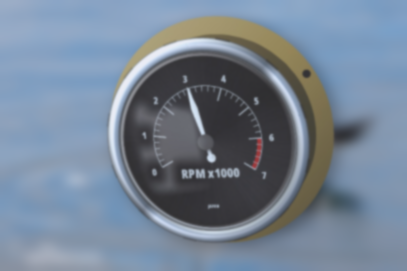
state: 3000 rpm
